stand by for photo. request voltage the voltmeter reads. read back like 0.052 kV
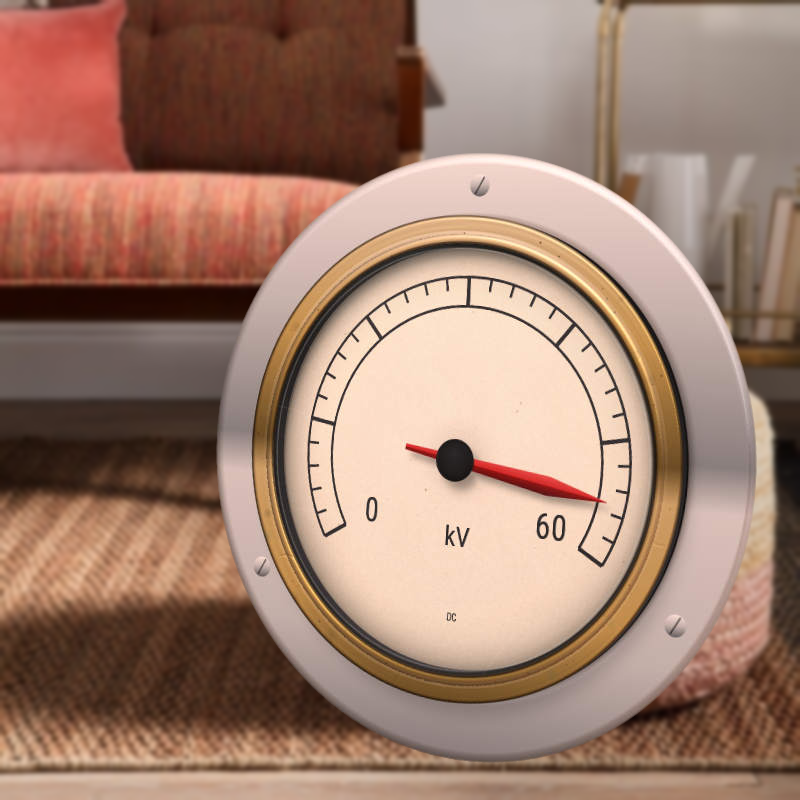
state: 55 kV
